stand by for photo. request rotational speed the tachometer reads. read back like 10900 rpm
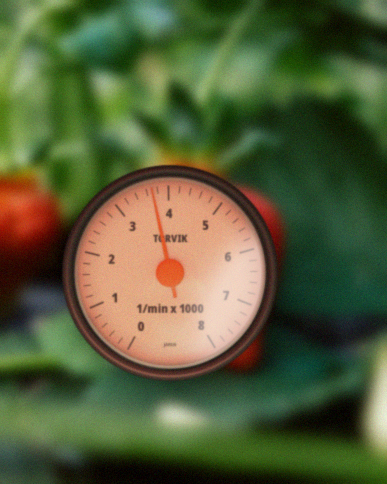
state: 3700 rpm
